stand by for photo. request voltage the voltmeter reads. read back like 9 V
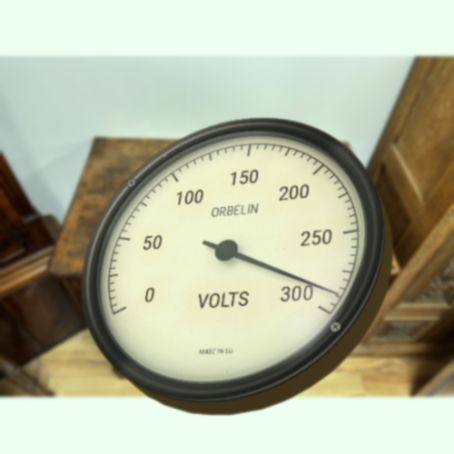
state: 290 V
